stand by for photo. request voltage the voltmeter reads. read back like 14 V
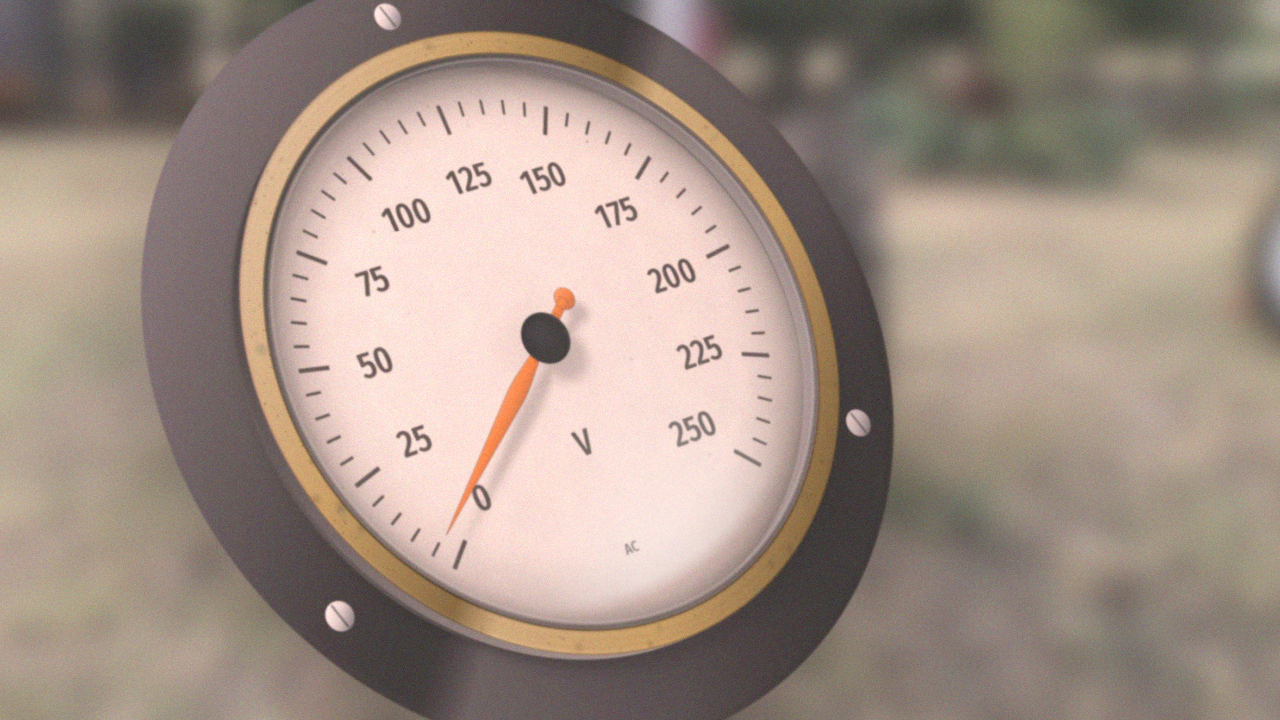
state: 5 V
